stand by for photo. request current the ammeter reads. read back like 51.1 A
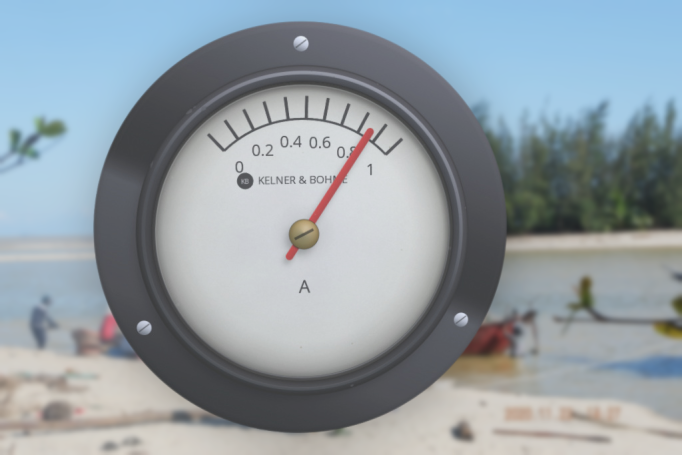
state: 0.85 A
